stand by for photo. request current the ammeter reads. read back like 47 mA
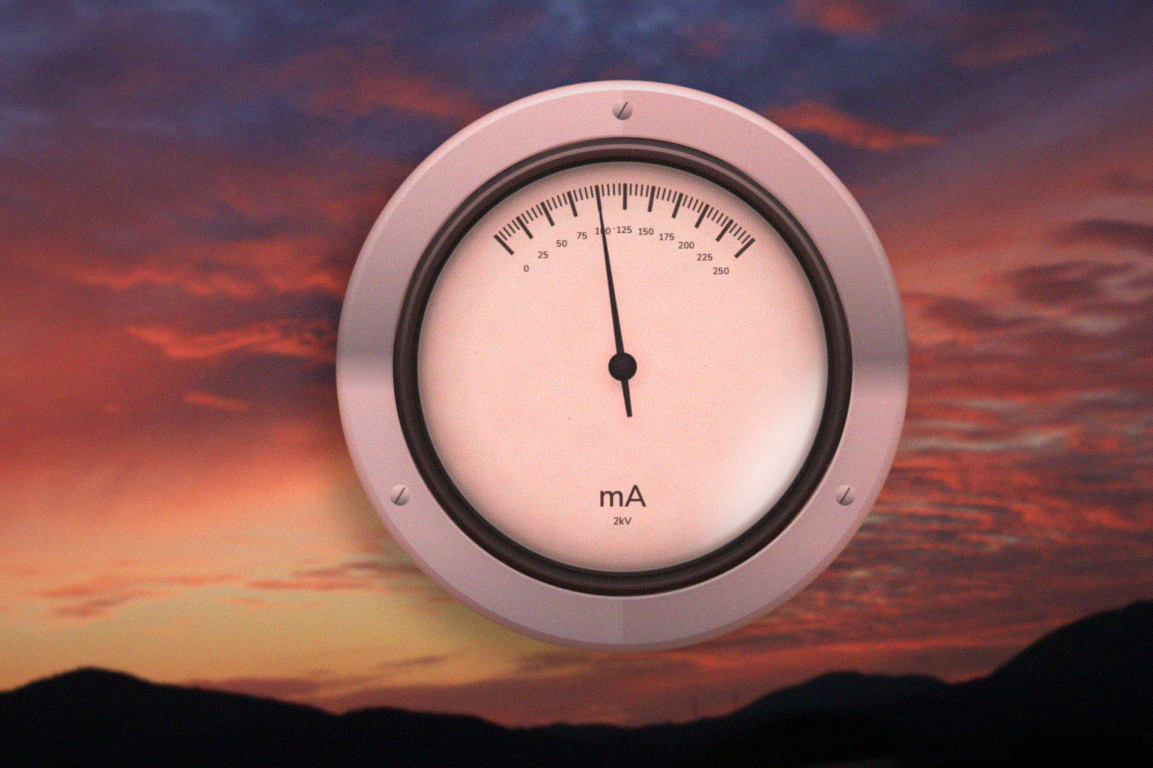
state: 100 mA
